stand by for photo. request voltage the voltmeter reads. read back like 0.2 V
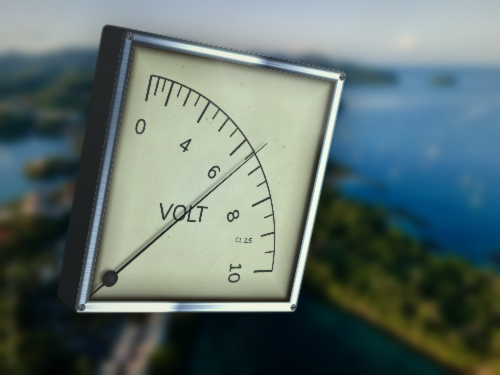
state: 6.5 V
